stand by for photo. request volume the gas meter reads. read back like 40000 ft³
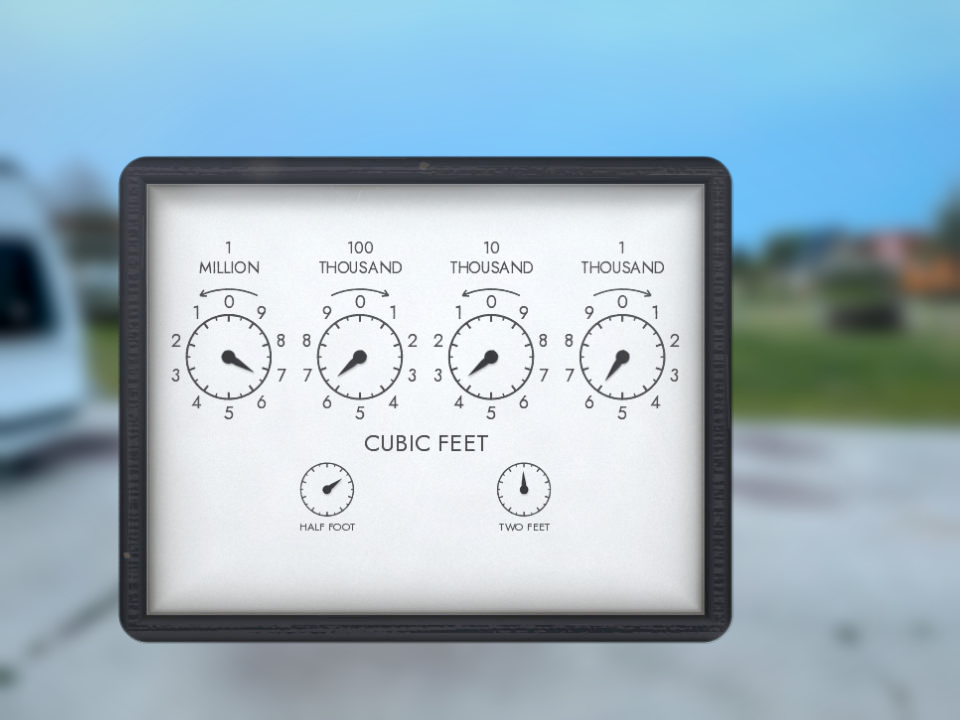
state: 663600 ft³
